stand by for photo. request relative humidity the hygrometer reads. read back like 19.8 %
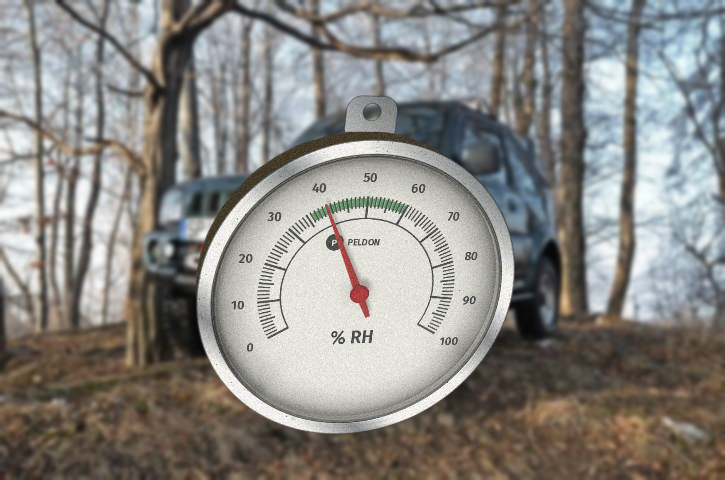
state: 40 %
